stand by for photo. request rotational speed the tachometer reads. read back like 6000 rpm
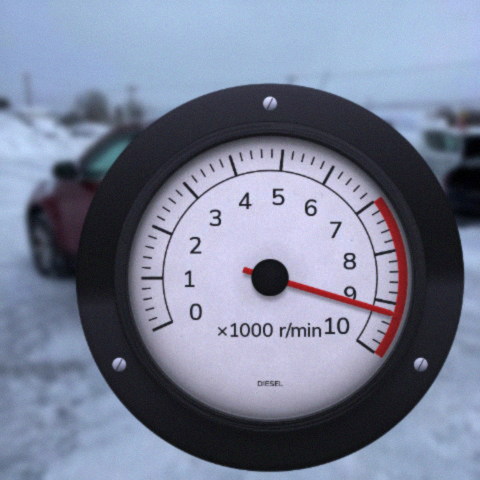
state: 9200 rpm
